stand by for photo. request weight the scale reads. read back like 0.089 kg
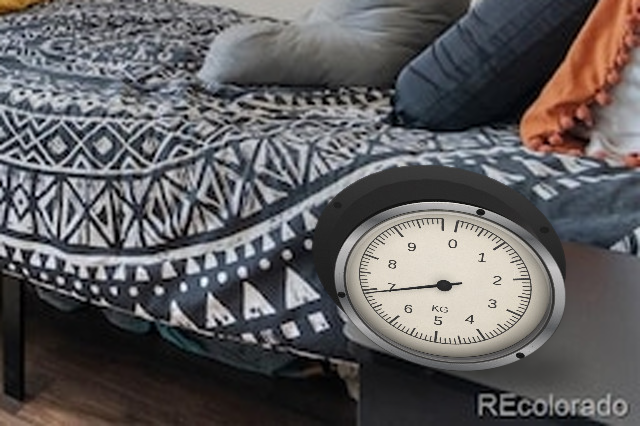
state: 7 kg
